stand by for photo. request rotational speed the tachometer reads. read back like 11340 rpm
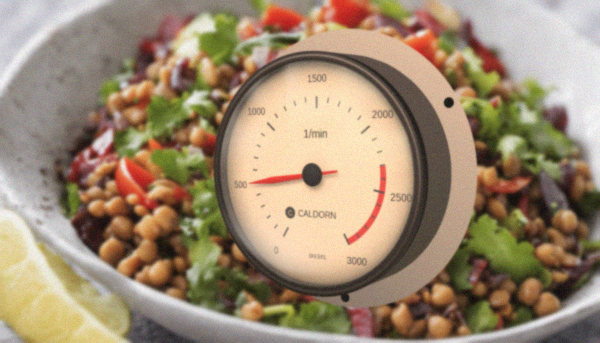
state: 500 rpm
